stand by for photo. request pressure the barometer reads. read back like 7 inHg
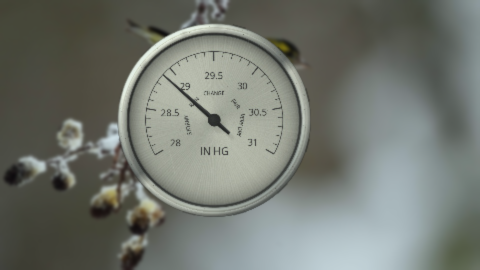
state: 28.9 inHg
